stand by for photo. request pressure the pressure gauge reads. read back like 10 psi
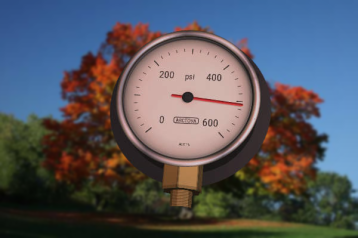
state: 510 psi
